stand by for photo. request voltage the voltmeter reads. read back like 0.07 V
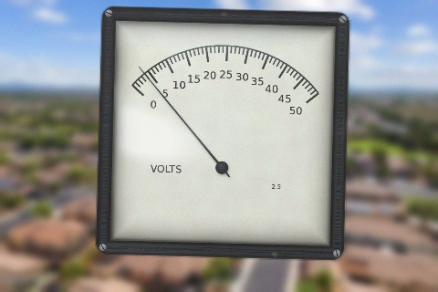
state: 4 V
